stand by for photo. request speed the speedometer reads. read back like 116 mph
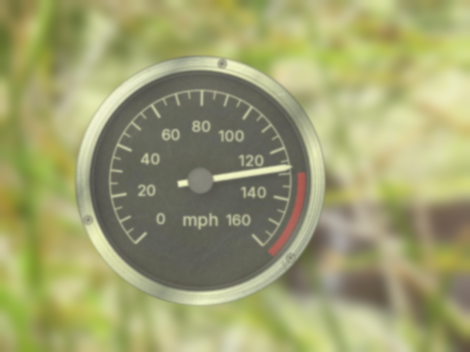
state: 127.5 mph
